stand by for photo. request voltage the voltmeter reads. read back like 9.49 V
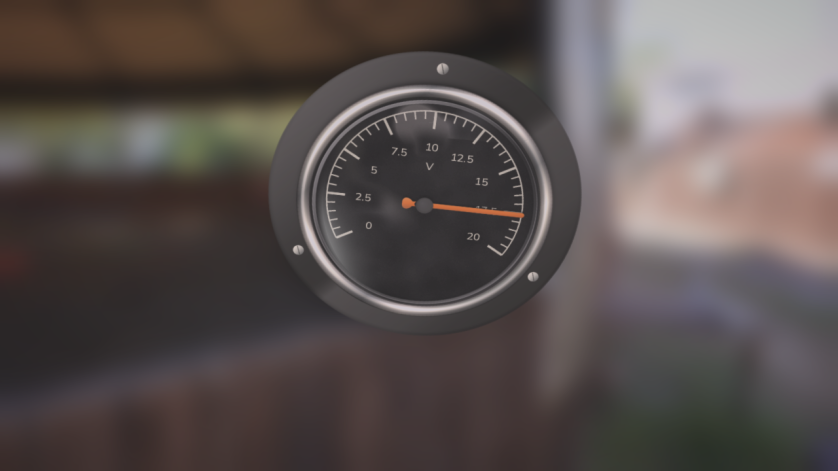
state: 17.5 V
